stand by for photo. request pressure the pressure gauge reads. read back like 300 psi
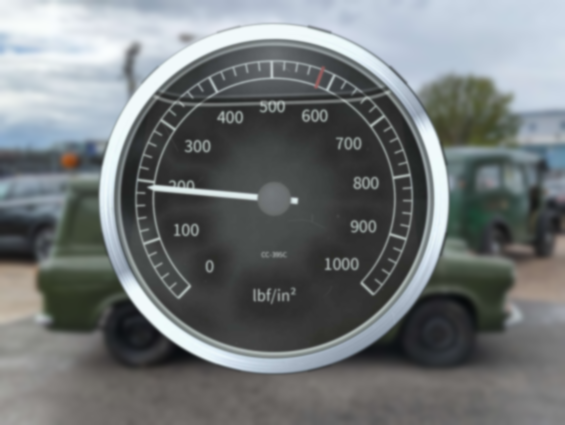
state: 190 psi
